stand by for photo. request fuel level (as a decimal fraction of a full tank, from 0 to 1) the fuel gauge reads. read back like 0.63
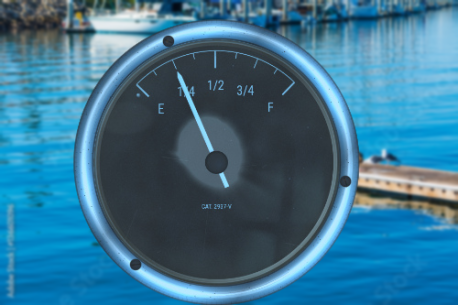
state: 0.25
